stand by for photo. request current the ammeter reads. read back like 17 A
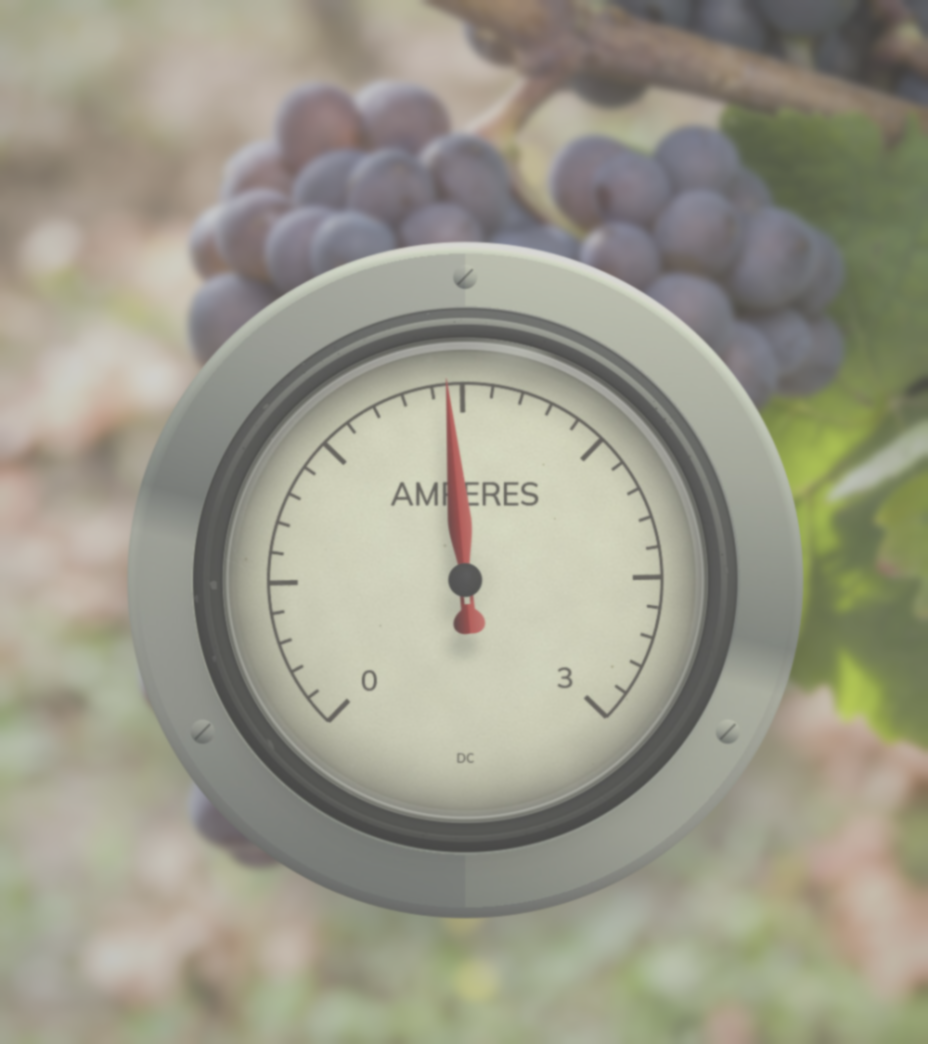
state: 1.45 A
